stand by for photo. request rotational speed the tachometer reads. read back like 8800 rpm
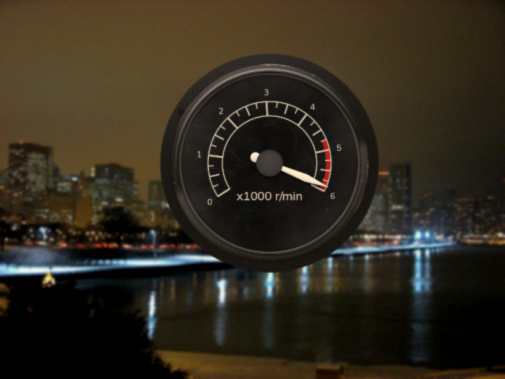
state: 5875 rpm
